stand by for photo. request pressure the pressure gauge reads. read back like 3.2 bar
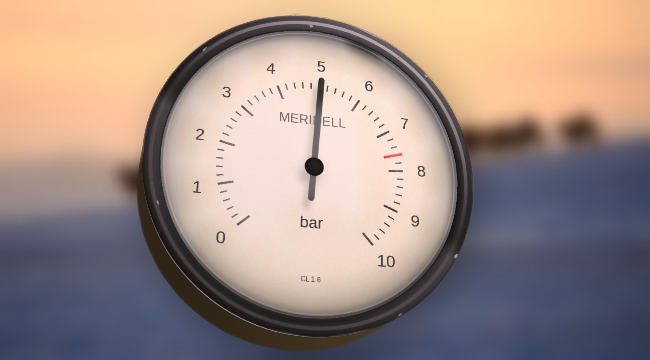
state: 5 bar
